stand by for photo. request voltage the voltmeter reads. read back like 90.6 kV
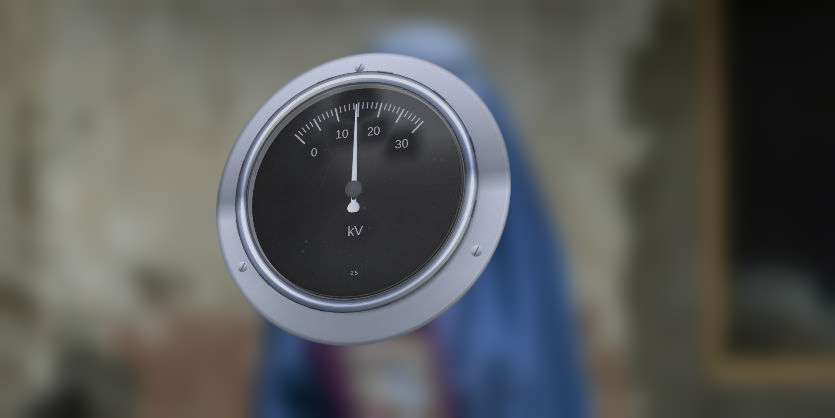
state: 15 kV
